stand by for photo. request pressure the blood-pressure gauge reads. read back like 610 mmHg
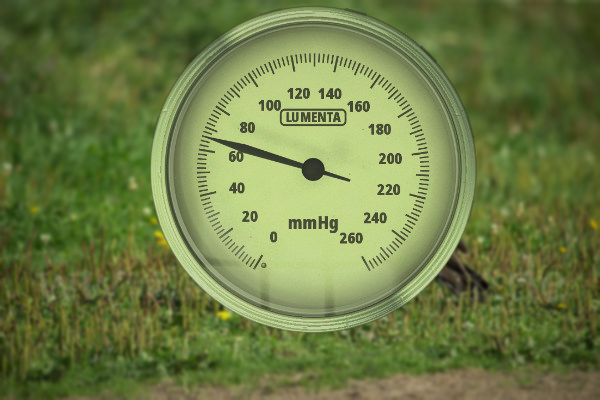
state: 66 mmHg
